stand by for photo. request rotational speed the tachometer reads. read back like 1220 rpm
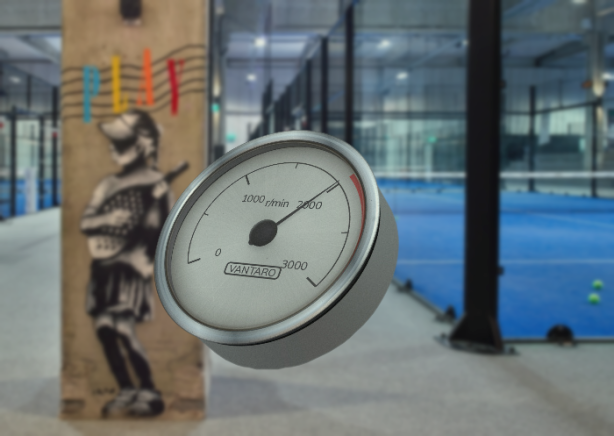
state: 2000 rpm
